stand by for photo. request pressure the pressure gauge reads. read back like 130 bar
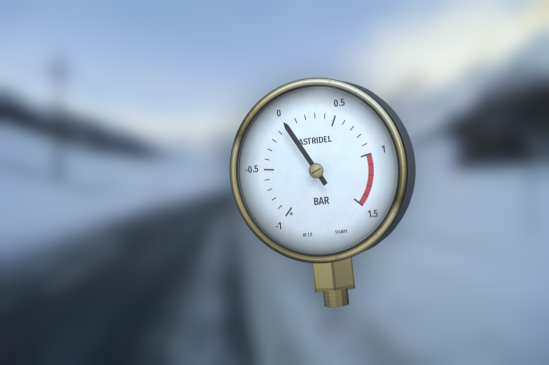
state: 0 bar
